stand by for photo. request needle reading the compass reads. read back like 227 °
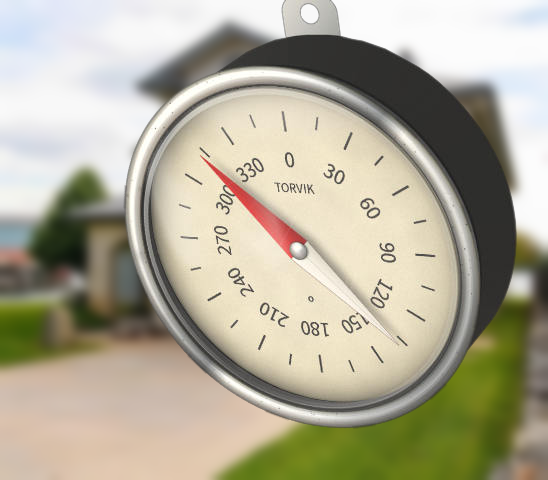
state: 315 °
